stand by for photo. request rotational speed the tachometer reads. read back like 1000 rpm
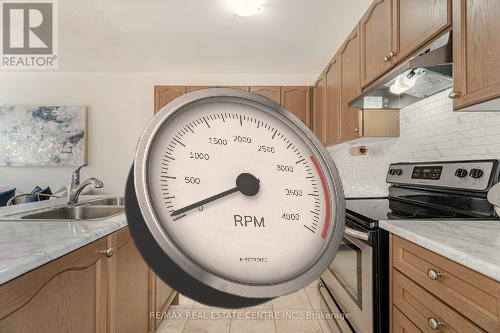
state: 50 rpm
